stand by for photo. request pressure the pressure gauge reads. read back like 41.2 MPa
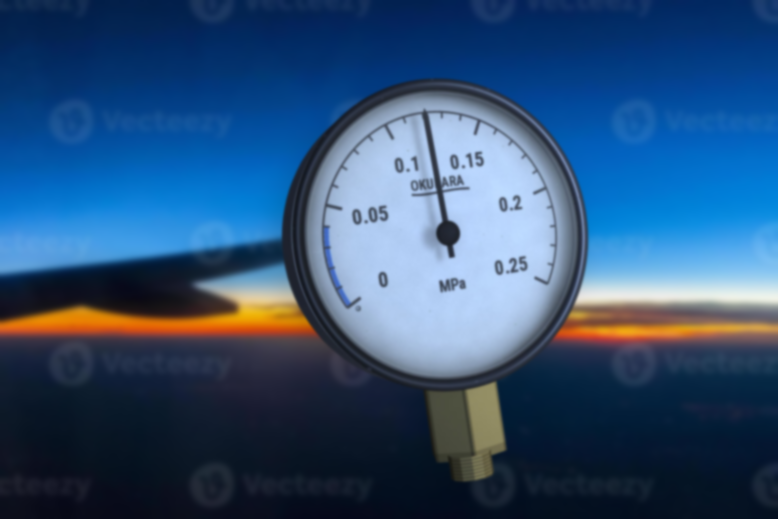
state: 0.12 MPa
